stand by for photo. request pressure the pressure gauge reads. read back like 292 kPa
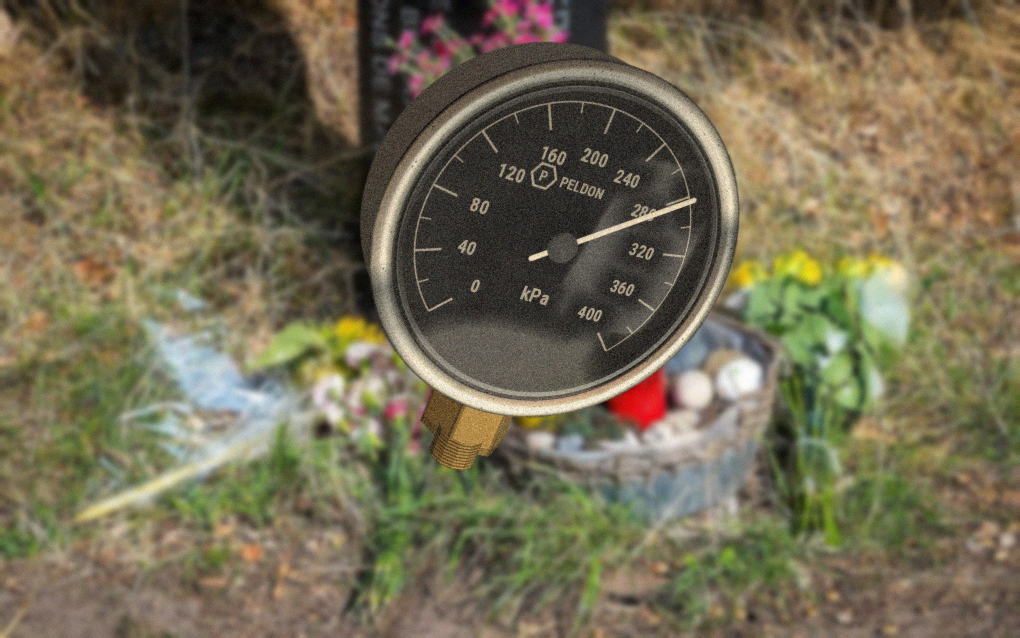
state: 280 kPa
